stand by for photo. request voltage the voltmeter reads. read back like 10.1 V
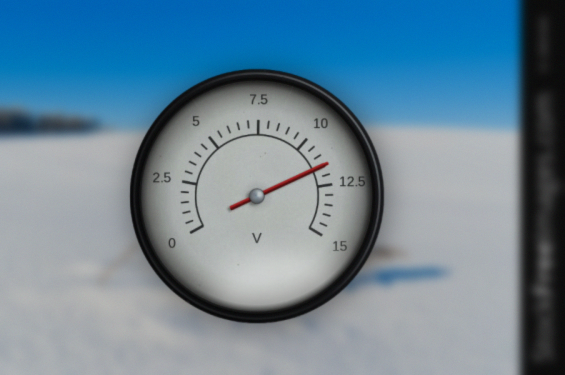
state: 11.5 V
